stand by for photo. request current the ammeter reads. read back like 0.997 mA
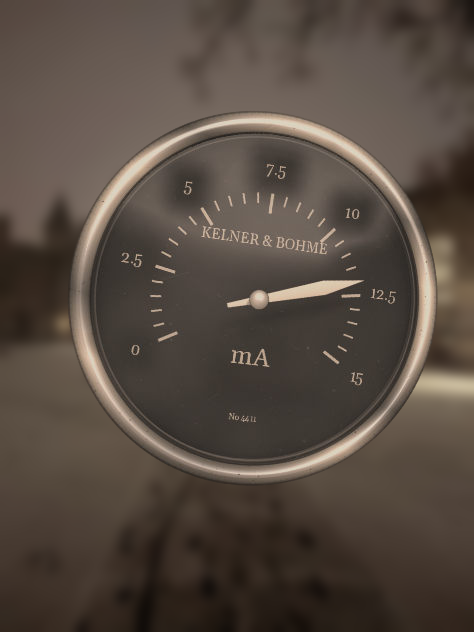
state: 12 mA
